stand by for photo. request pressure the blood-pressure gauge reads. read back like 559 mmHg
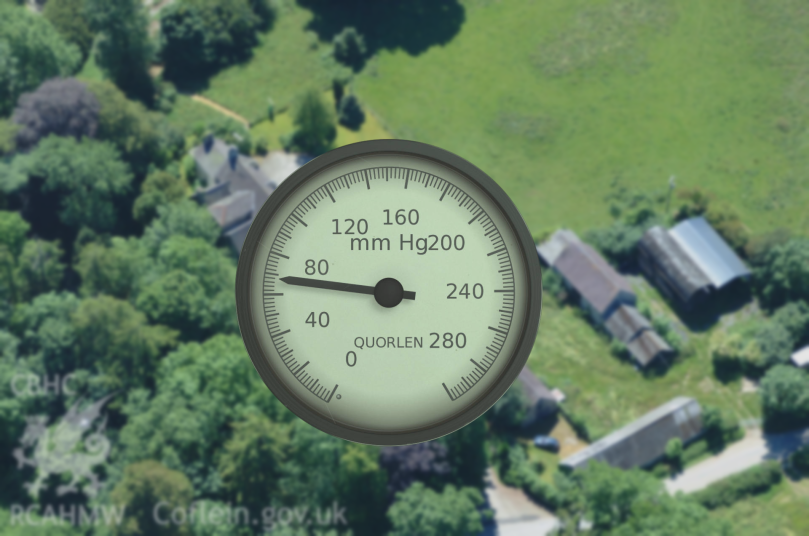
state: 68 mmHg
